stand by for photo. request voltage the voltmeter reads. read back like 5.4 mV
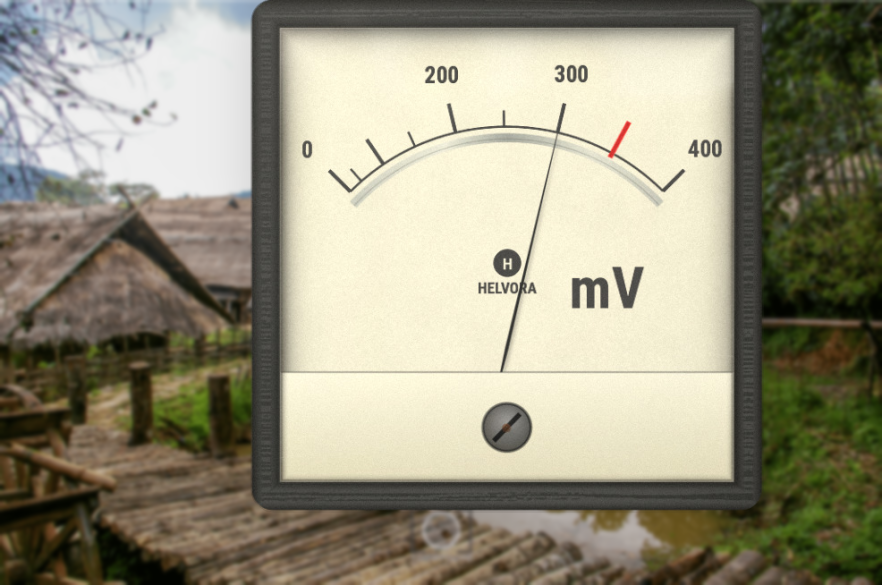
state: 300 mV
